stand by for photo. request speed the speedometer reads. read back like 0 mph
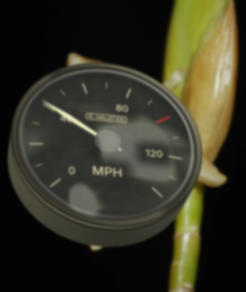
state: 40 mph
